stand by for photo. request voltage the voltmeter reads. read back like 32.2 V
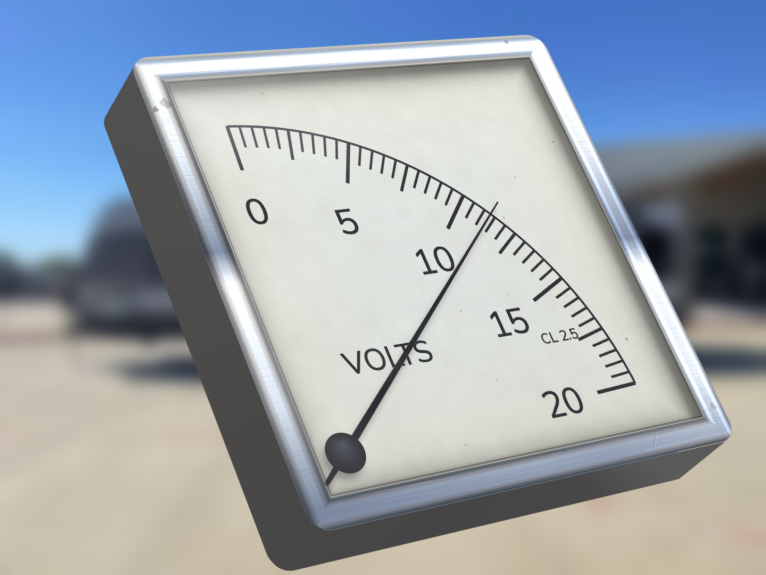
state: 11.25 V
